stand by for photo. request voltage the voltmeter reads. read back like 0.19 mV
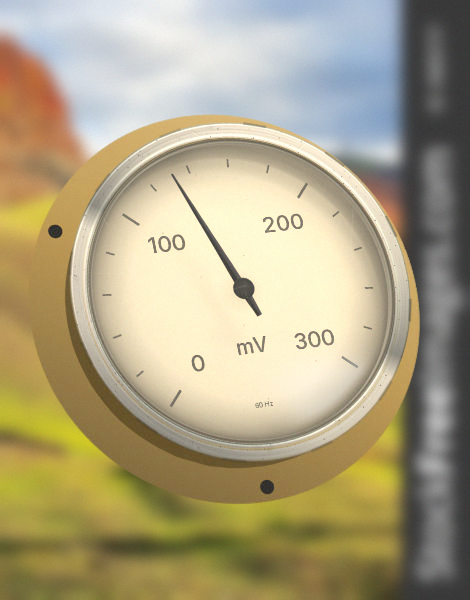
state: 130 mV
